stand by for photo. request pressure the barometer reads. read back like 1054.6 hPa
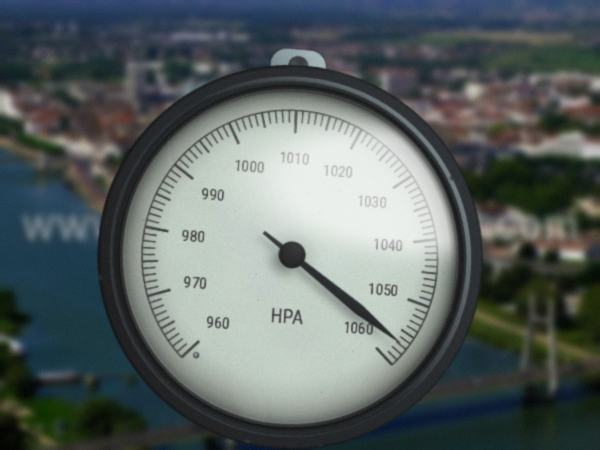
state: 1057 hPa
